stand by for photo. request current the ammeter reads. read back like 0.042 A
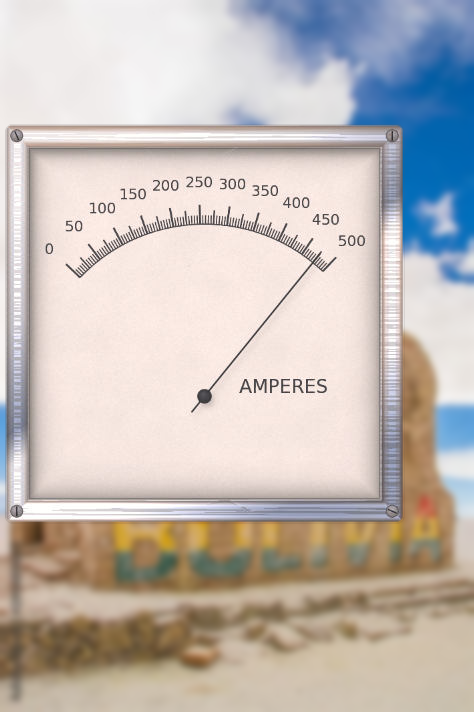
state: 475 A
